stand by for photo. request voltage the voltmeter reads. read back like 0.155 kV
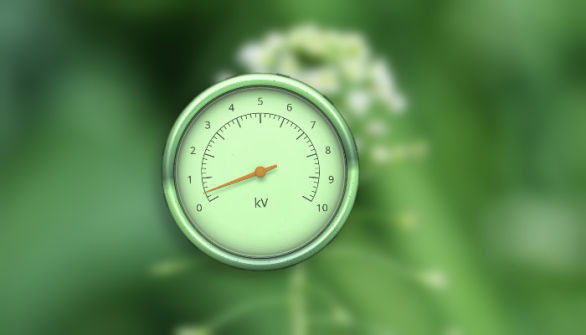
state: 0.4 kV
